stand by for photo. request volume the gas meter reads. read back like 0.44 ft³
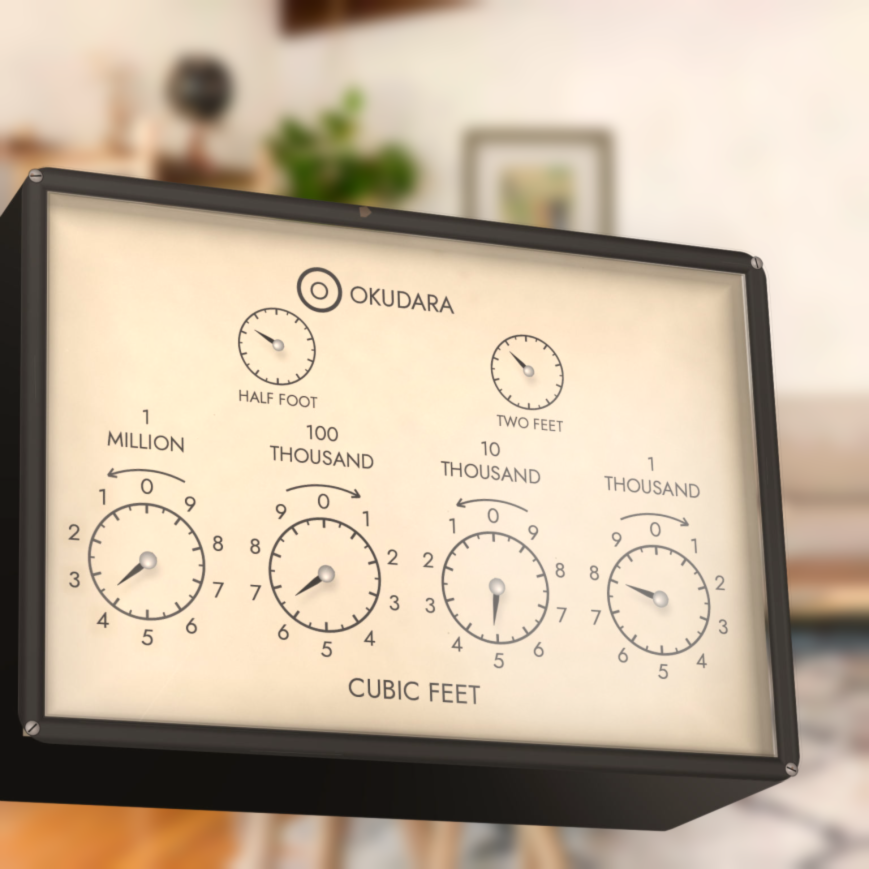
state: 364800 ft³
